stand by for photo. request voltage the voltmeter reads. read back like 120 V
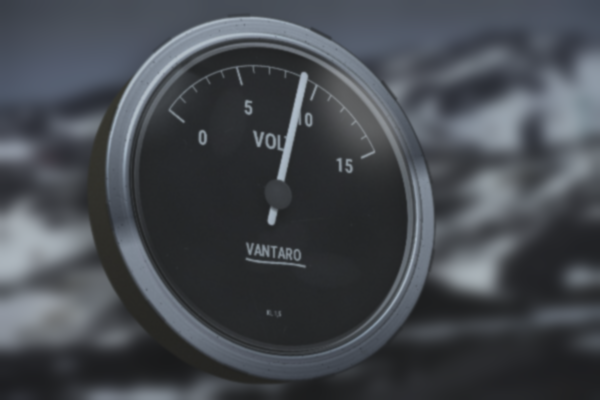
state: 9 V
